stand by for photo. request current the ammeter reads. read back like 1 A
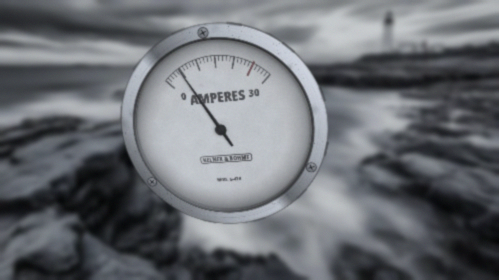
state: 5 A
